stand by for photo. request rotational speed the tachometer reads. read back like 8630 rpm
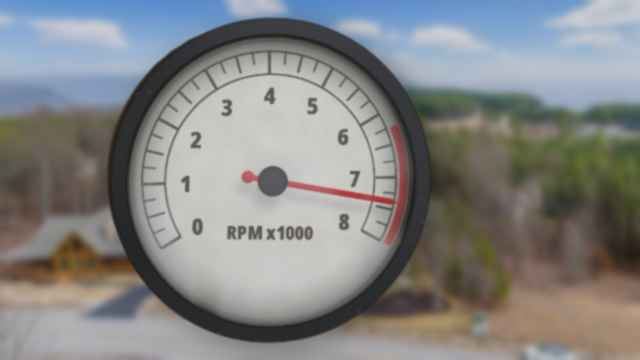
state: 7375 rpm
